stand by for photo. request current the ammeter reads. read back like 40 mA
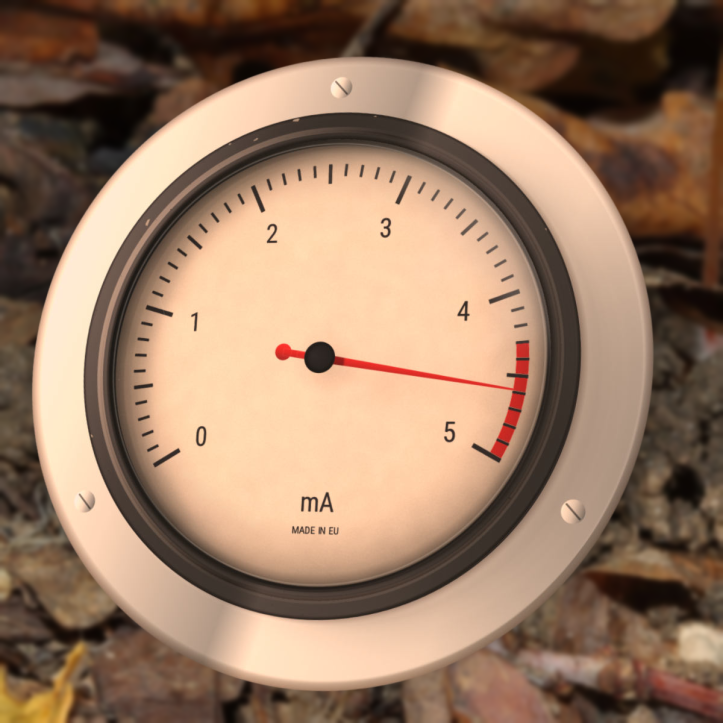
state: 4.6 mA
